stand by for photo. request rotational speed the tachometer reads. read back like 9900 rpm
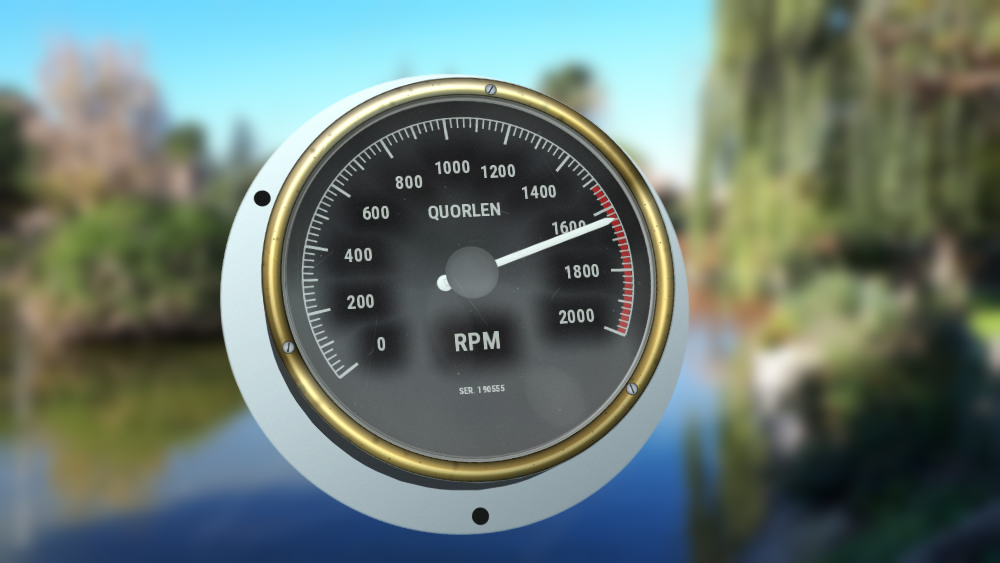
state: 1640 rpm
